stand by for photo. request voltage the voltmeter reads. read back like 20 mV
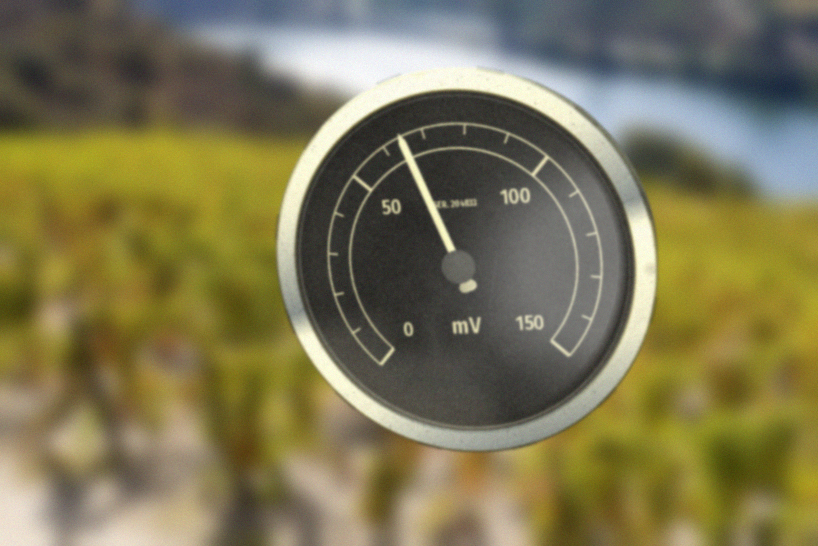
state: 65 mV
